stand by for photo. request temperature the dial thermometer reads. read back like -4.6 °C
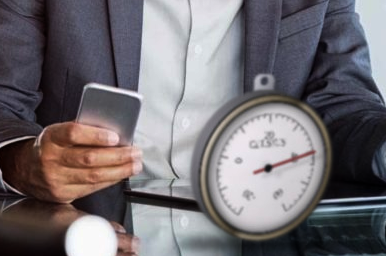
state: 40 °C
